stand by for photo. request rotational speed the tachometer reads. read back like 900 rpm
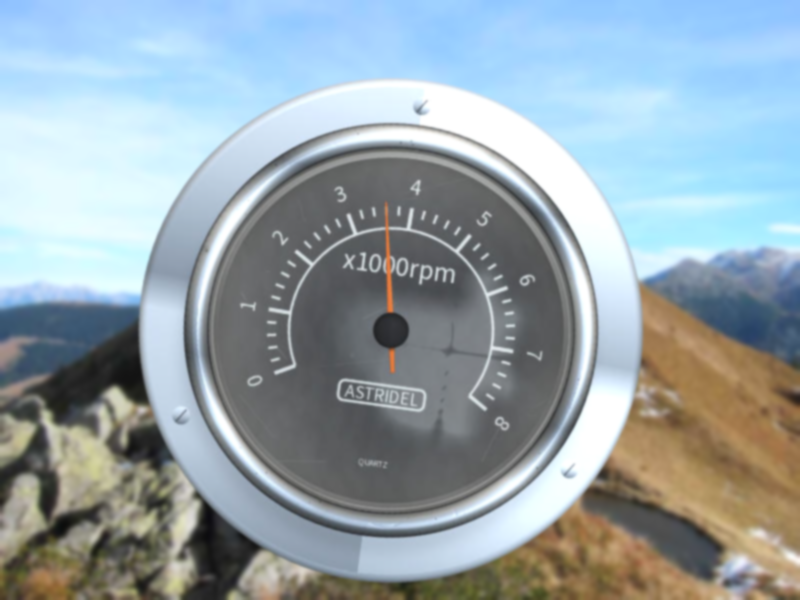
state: 3600 rpm
